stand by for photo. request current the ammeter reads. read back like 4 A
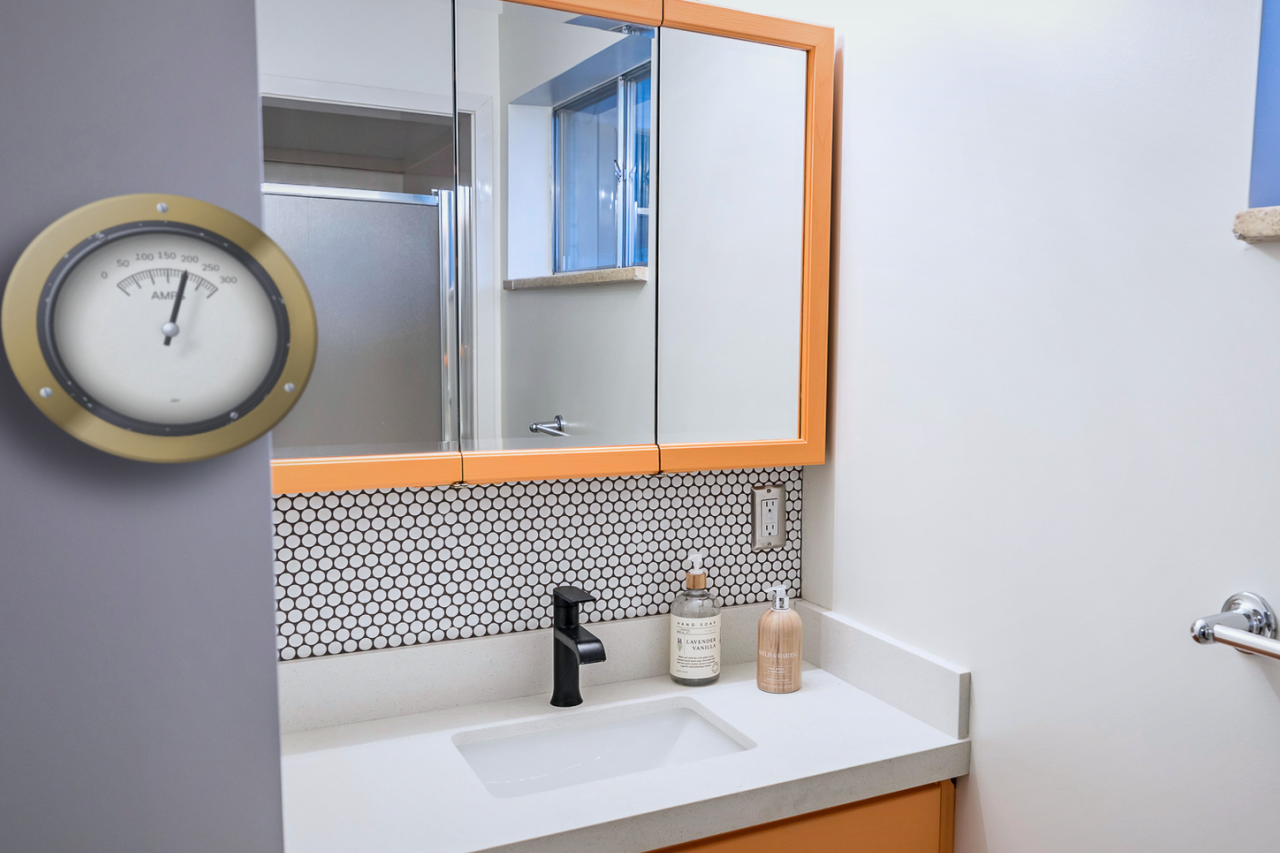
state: 200 A
